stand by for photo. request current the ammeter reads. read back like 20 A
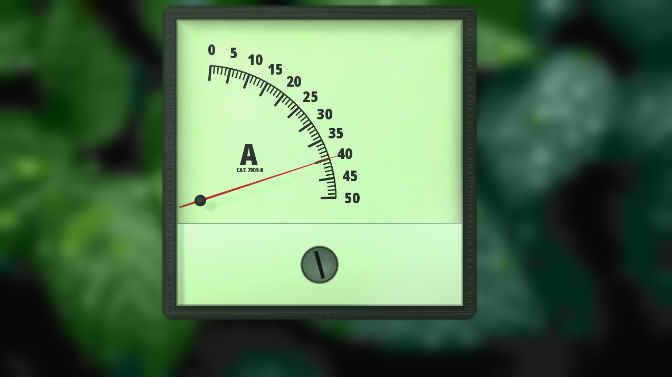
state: 40 A
